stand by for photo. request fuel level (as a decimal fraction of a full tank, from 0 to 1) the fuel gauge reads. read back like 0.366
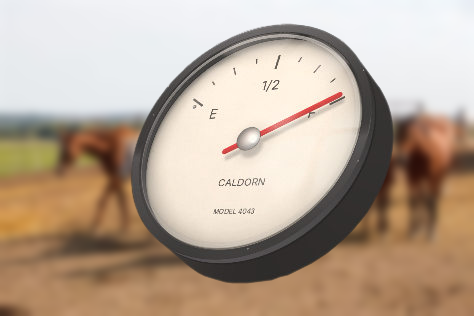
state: 1
